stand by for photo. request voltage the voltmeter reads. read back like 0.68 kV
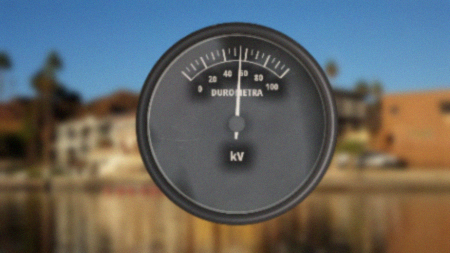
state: 55 kV
